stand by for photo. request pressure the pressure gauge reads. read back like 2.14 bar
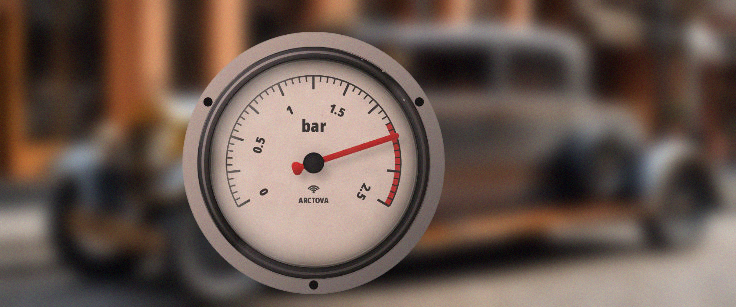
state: 2 bar
